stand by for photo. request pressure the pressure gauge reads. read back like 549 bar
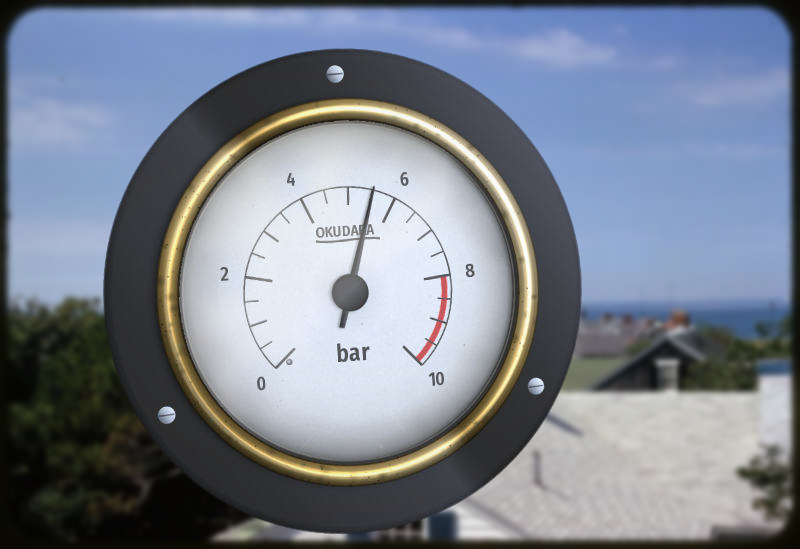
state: 5.5 bar
